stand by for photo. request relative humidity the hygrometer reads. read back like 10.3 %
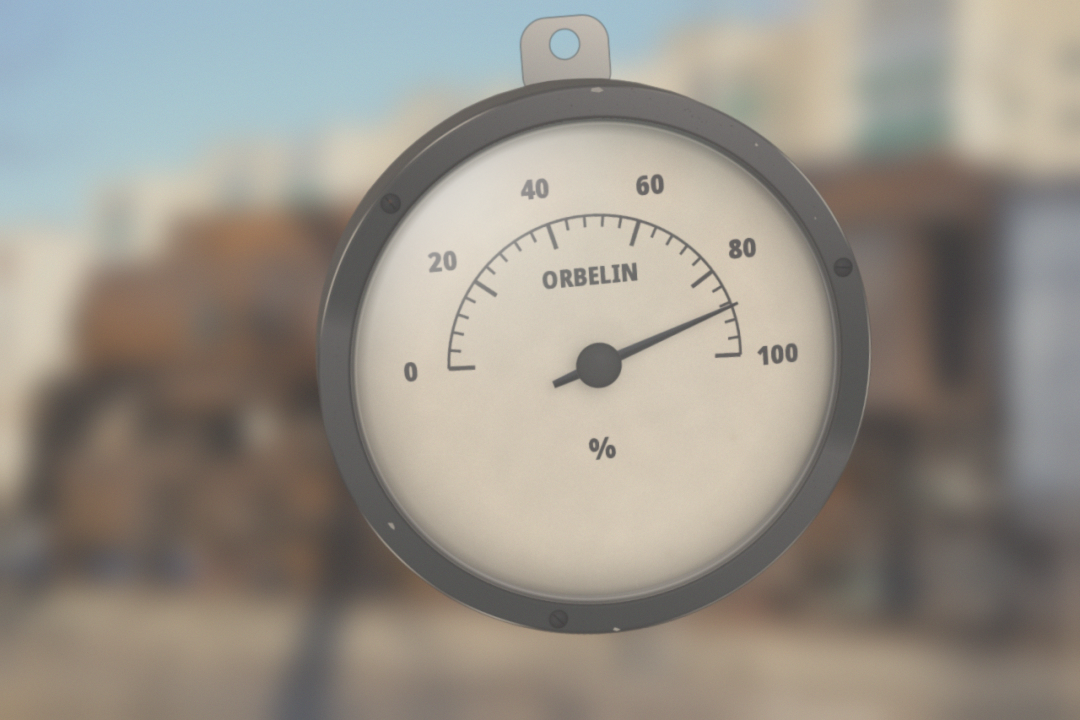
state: 88 %
